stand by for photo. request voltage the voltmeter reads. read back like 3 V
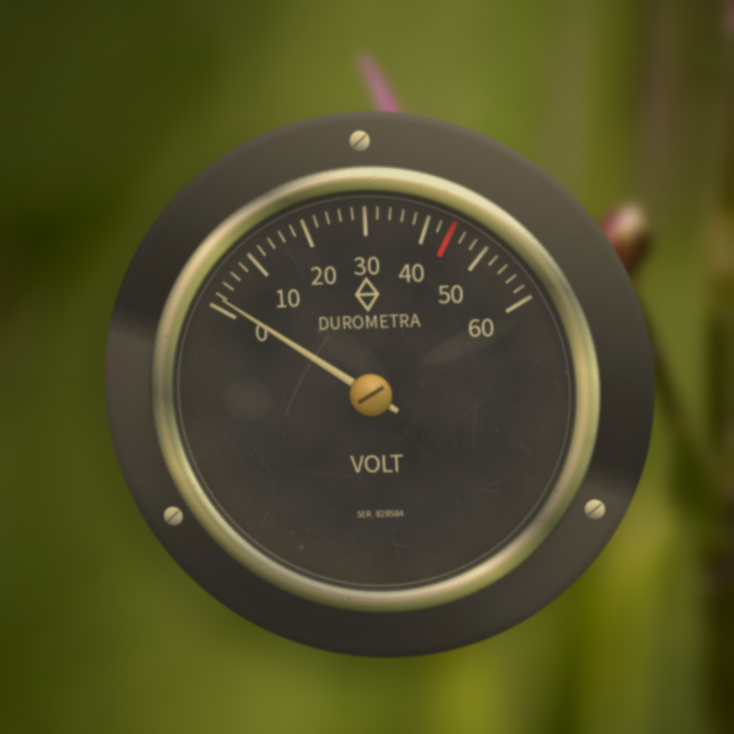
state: 2 V
